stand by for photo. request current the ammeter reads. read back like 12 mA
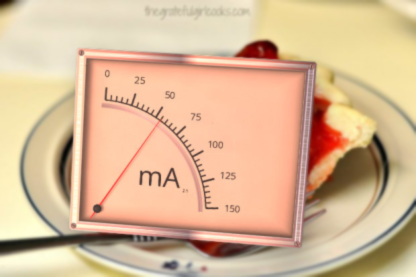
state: 55 mA
